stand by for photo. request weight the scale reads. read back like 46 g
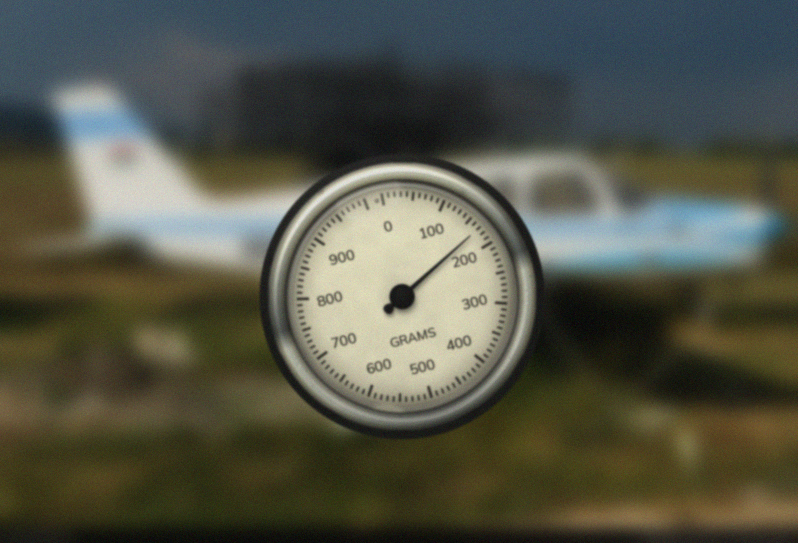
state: 170 g
